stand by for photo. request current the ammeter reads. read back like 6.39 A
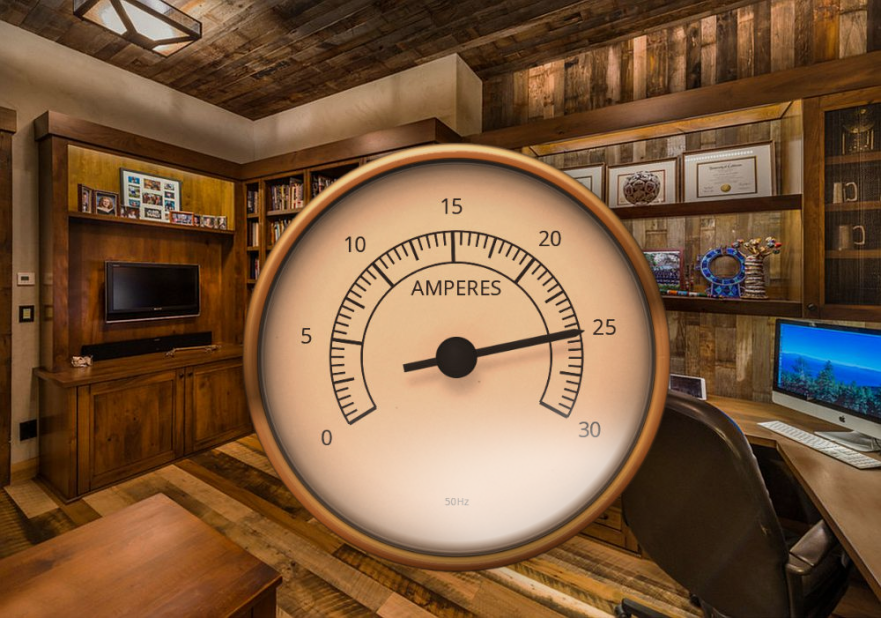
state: 25 A
